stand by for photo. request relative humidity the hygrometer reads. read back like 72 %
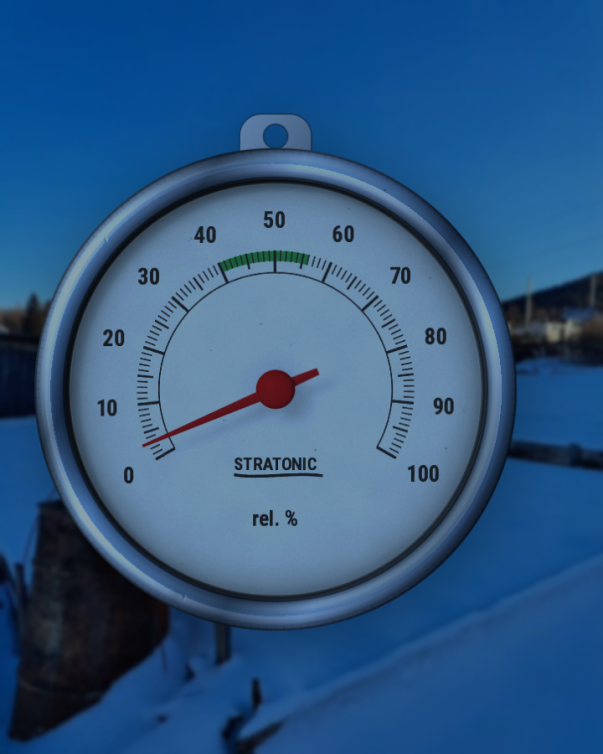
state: 3 %
